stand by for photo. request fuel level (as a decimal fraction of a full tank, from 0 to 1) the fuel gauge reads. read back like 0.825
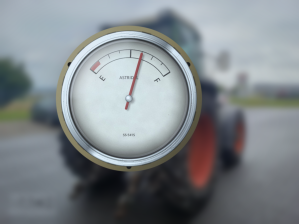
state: 0.625
